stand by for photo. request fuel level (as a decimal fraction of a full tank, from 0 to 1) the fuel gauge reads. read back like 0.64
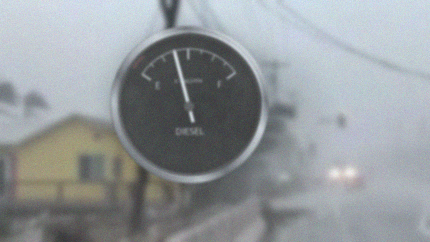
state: 0.375
